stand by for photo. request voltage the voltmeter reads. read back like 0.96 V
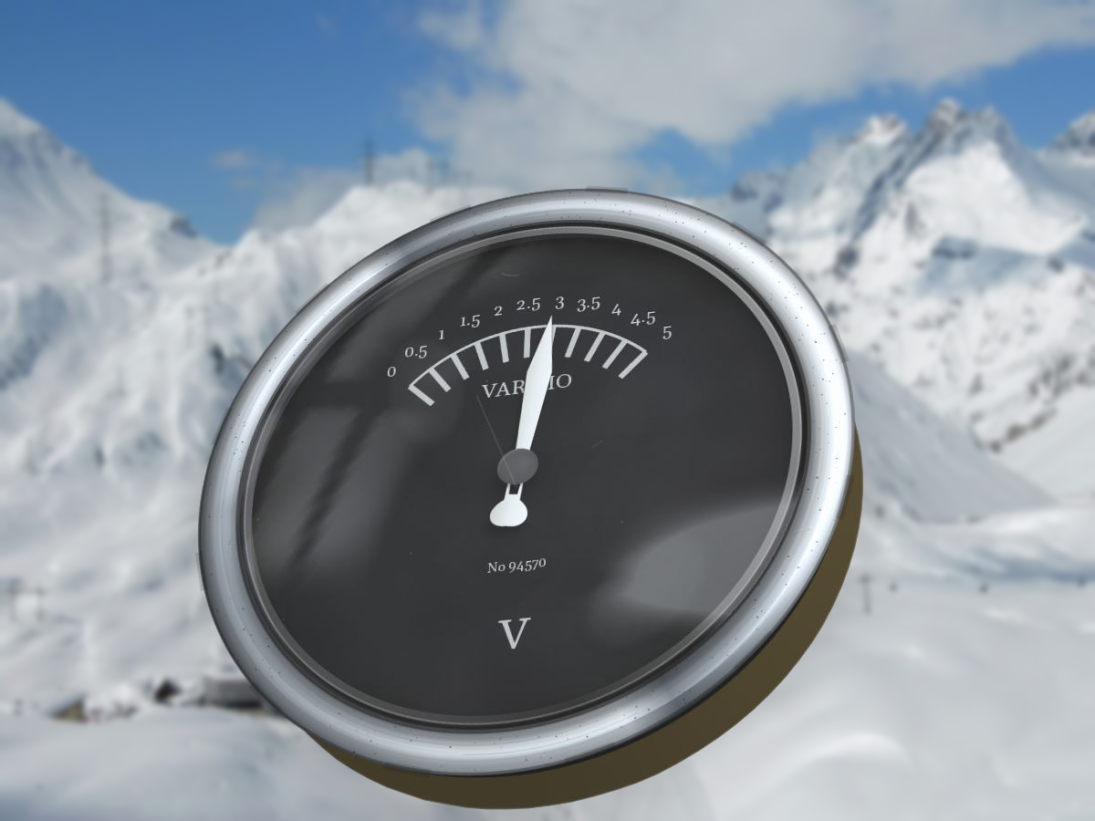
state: 3 V
